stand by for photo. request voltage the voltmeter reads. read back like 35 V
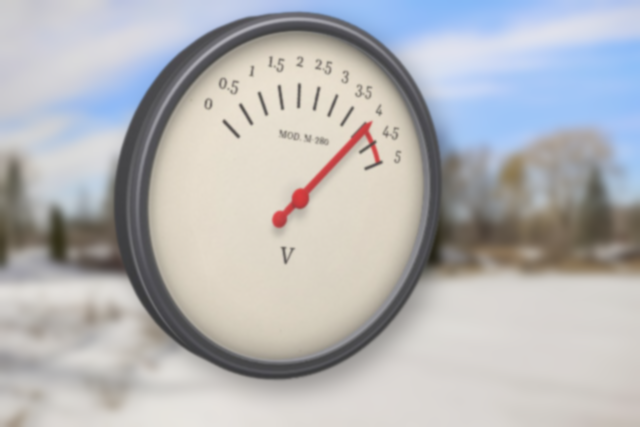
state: 4 V
